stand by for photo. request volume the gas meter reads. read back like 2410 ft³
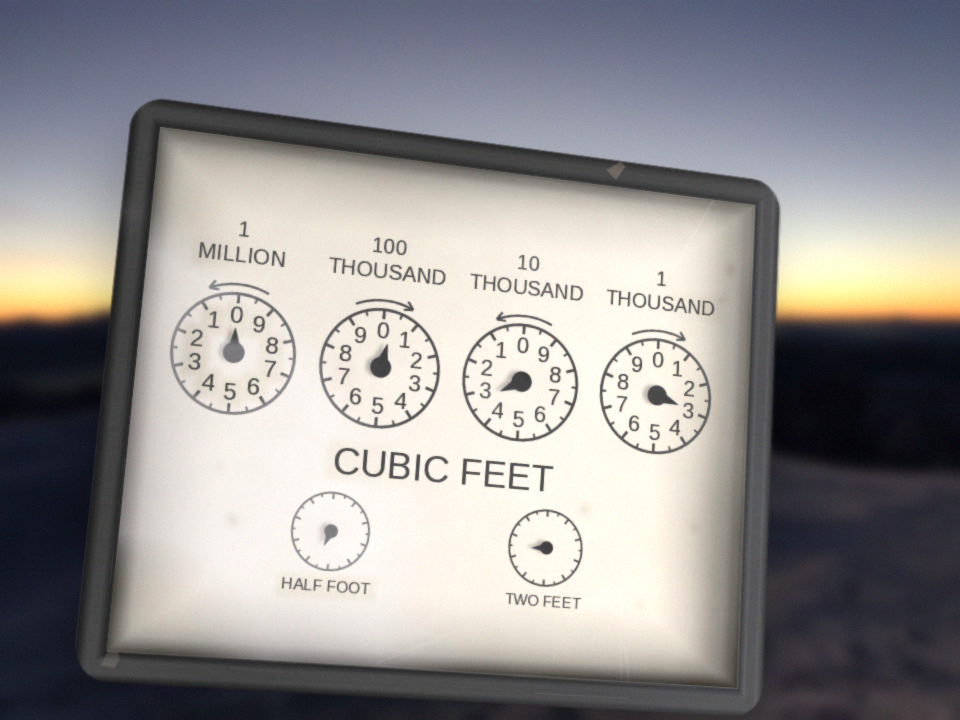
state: 3300 ft³
